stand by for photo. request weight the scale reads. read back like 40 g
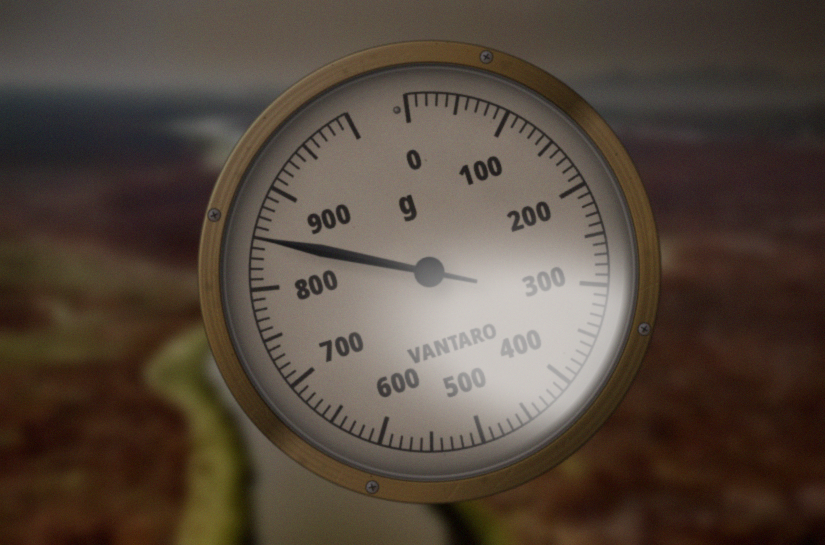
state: 850 g
